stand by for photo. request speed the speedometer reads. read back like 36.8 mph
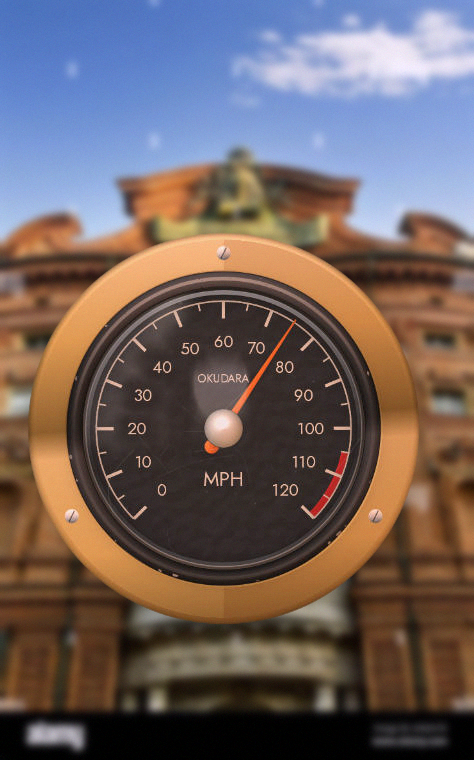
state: 75 mph
